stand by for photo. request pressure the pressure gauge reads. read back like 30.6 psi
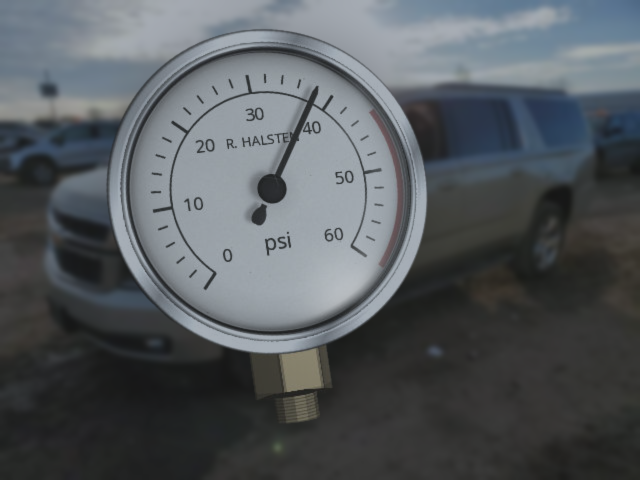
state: 38 psi
